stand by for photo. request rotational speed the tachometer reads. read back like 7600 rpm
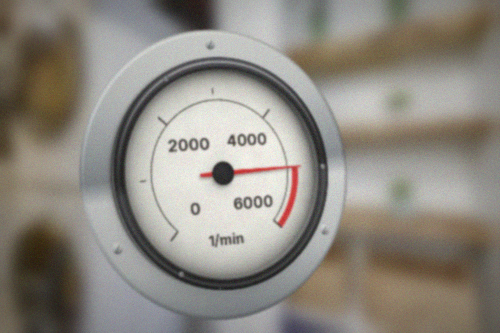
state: 5000 rpm
